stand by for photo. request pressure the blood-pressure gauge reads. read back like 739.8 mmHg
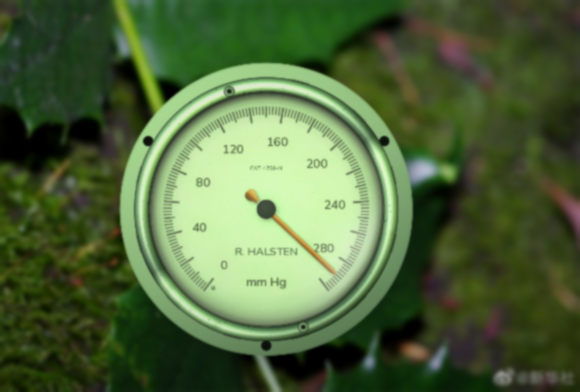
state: 290 mmHg
